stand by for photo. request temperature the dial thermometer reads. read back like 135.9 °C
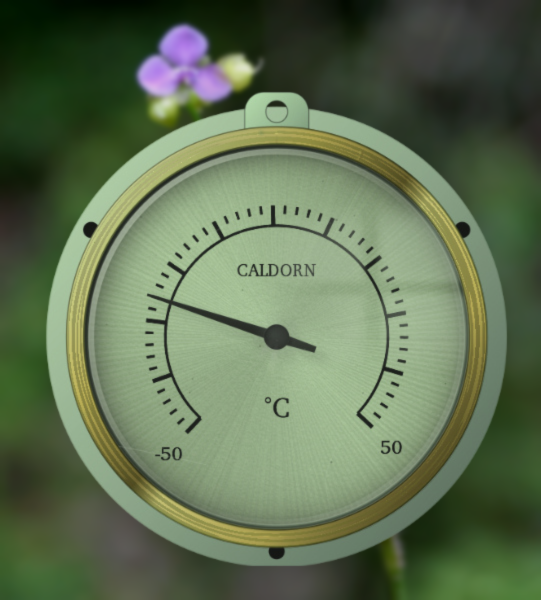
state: -26 °C
